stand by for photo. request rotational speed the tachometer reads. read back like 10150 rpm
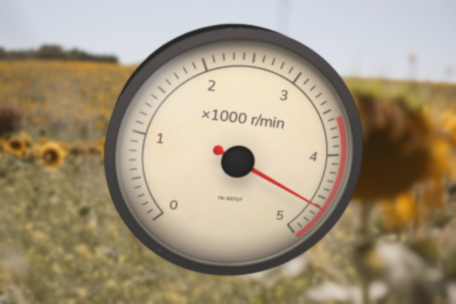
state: 4600 rpm
